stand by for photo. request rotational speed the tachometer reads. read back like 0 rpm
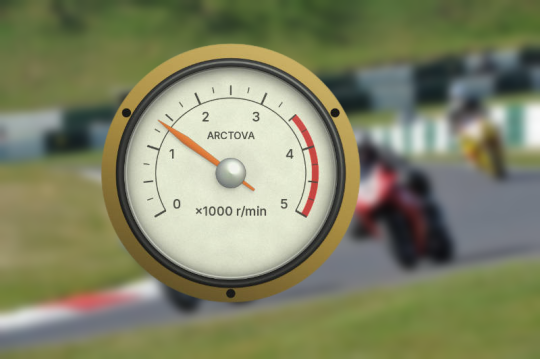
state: 1375 rpm
